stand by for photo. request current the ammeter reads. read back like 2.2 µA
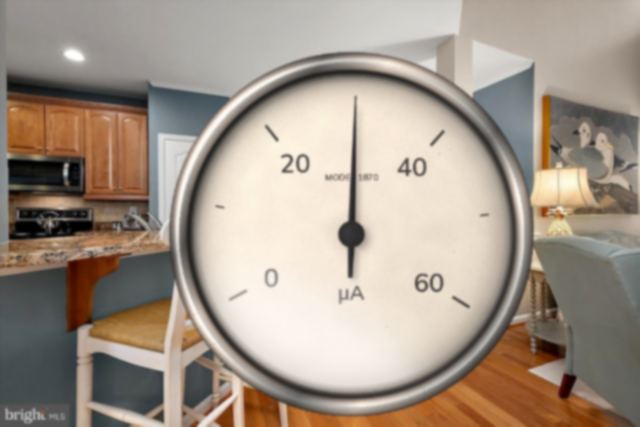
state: 30 µA
